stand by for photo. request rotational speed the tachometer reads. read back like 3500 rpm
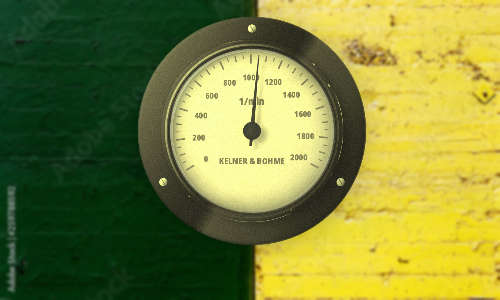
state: 1050 rpm
